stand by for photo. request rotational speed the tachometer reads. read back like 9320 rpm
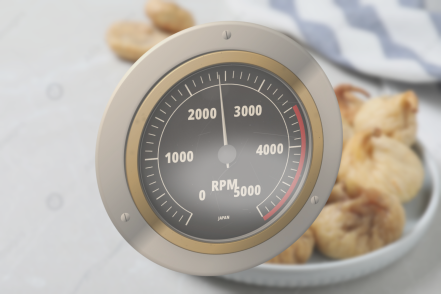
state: 2400 rpm
